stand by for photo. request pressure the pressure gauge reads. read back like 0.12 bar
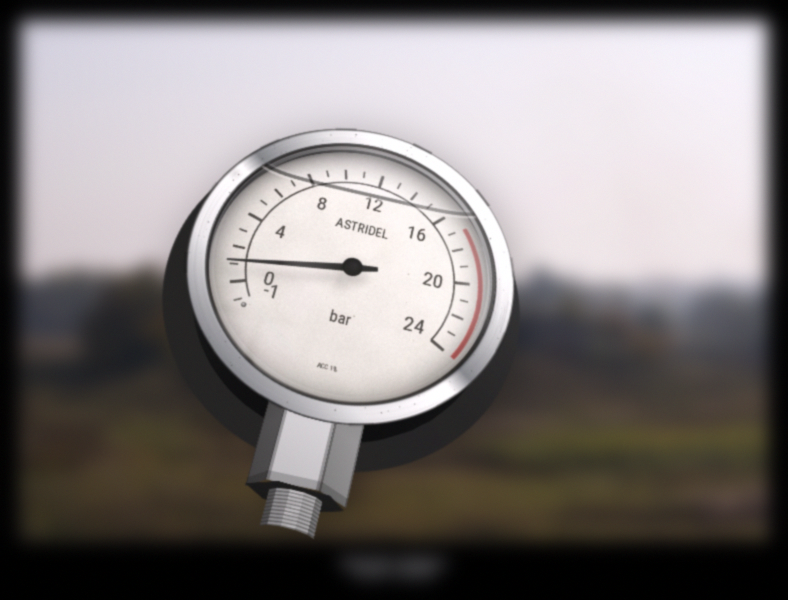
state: 1 bar
